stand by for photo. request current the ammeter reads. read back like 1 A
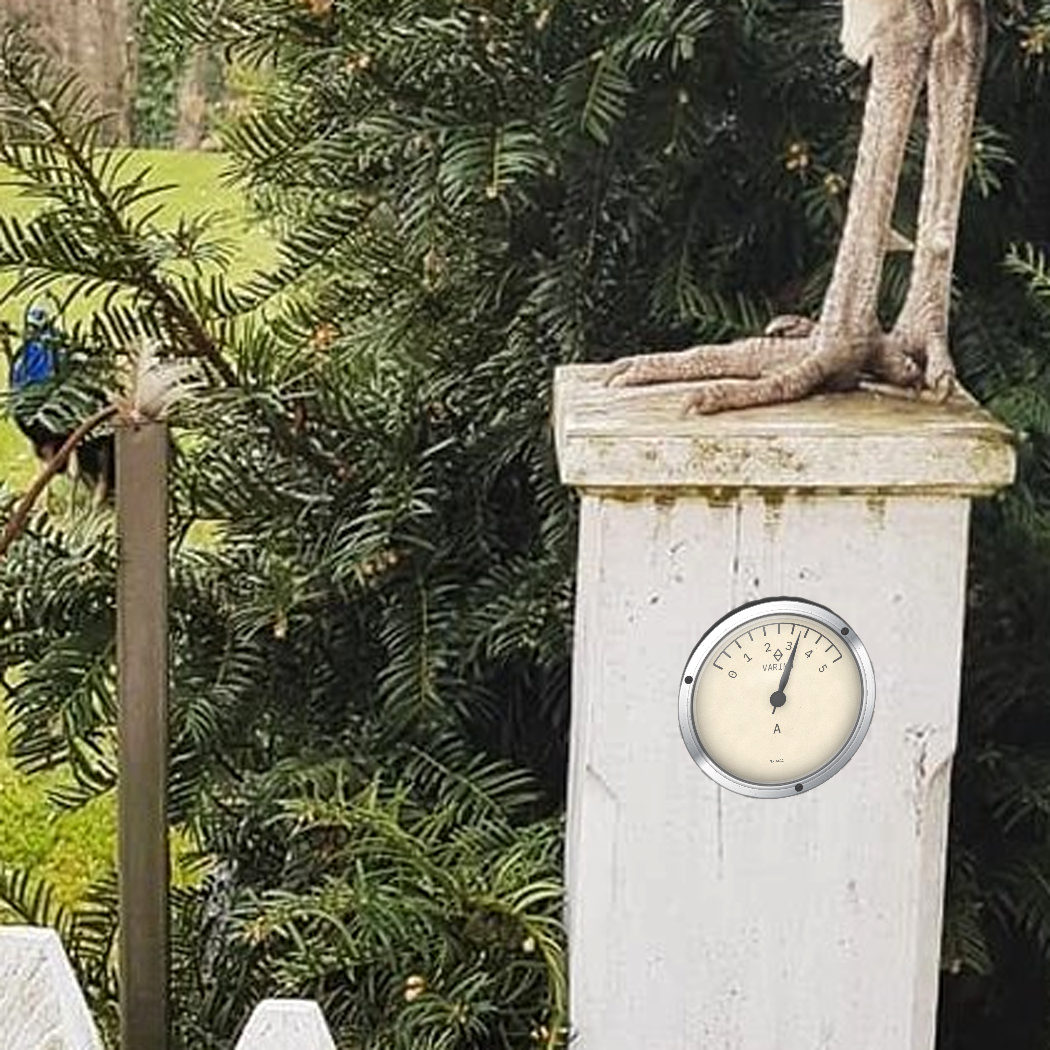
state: 3.25 A
